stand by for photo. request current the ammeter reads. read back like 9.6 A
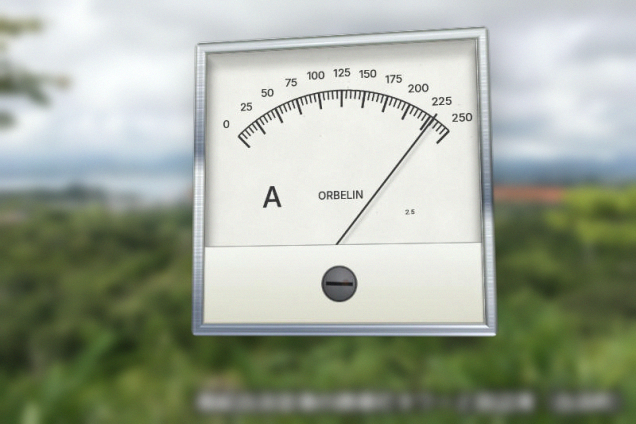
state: 230 A
